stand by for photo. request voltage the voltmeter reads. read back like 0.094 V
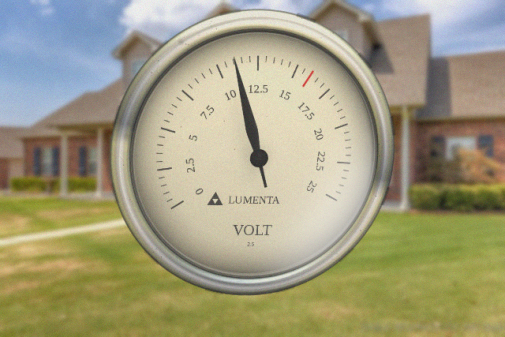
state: 11 V
